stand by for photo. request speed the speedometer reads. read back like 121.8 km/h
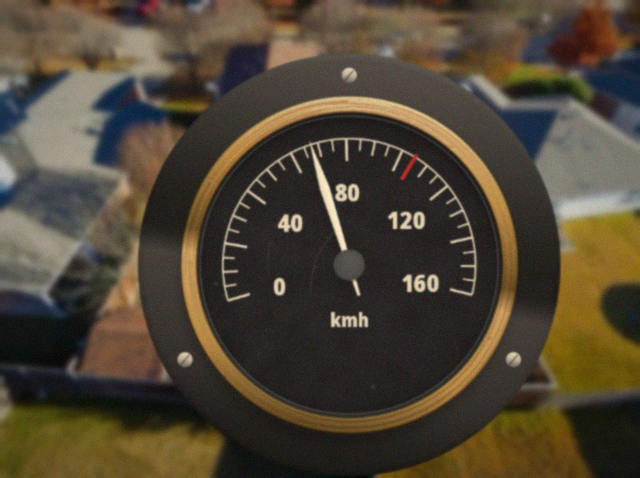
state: 67.5 km/h
